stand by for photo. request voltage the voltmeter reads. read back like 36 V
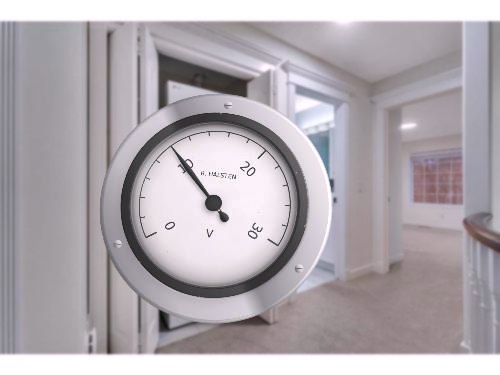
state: 10 V
